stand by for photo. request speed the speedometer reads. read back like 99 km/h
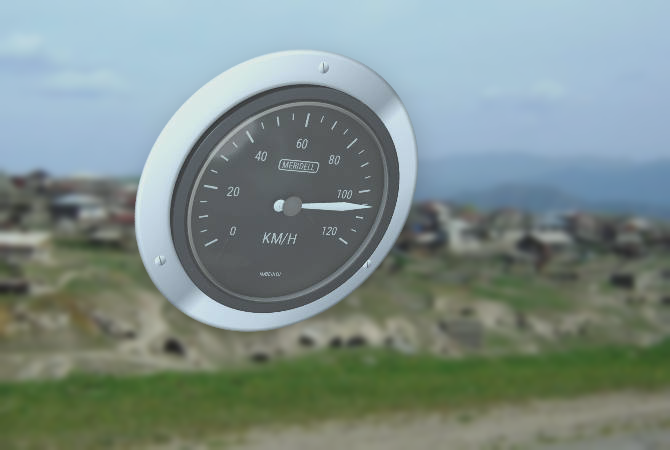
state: 105 km/h
